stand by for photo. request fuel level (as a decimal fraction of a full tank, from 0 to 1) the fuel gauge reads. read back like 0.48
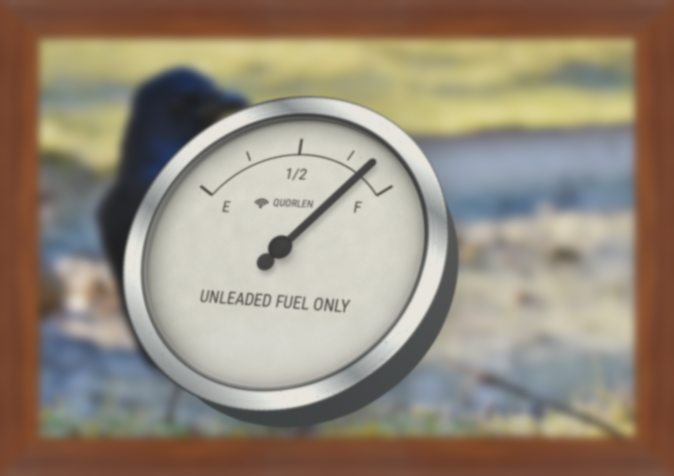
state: 0.875
